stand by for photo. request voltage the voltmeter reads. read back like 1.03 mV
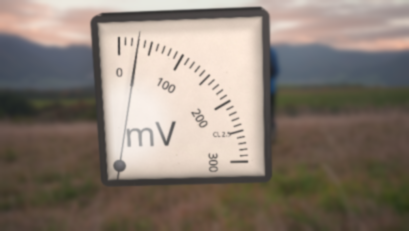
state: 30 mV
